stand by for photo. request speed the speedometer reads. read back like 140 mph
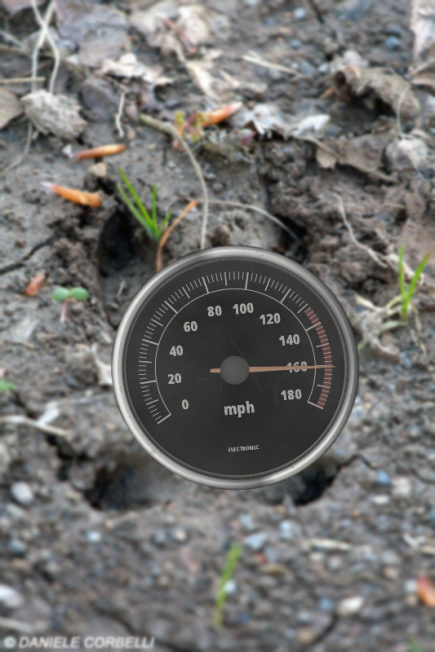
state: 160 mph
